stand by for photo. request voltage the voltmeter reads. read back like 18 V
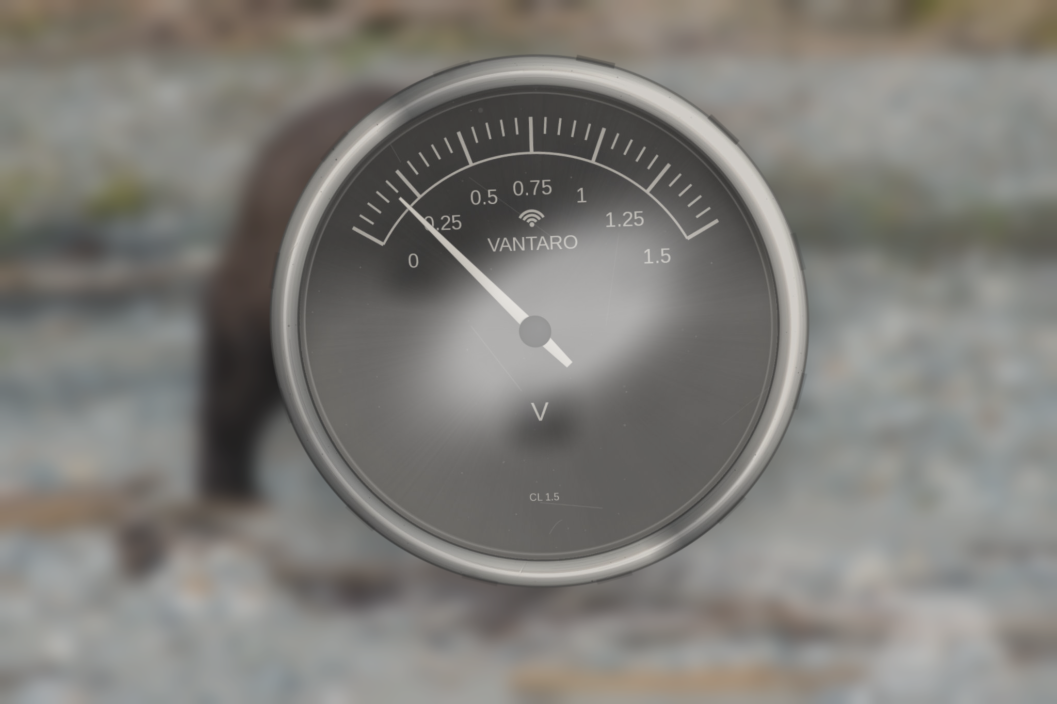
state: 0.2 V
